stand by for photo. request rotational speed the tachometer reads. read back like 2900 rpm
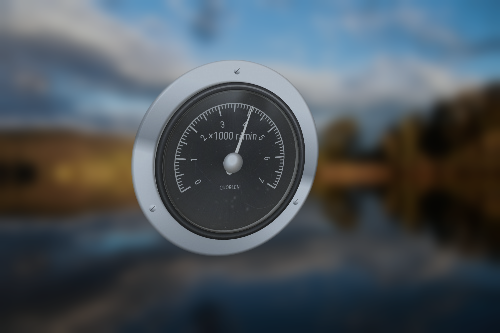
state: 4000 rpm
